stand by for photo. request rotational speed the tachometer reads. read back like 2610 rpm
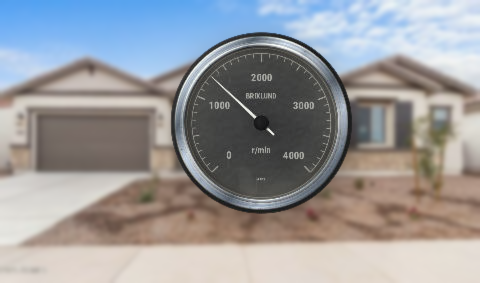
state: 1300 rpm
